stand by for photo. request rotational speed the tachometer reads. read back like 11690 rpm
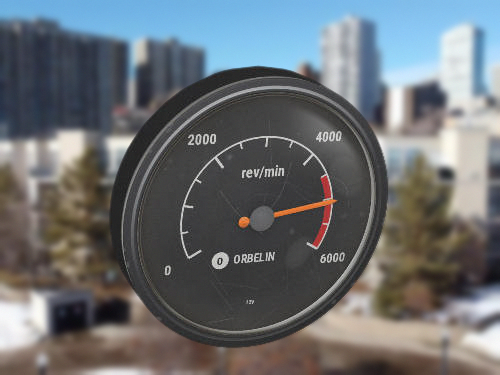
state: 5000 rpm
